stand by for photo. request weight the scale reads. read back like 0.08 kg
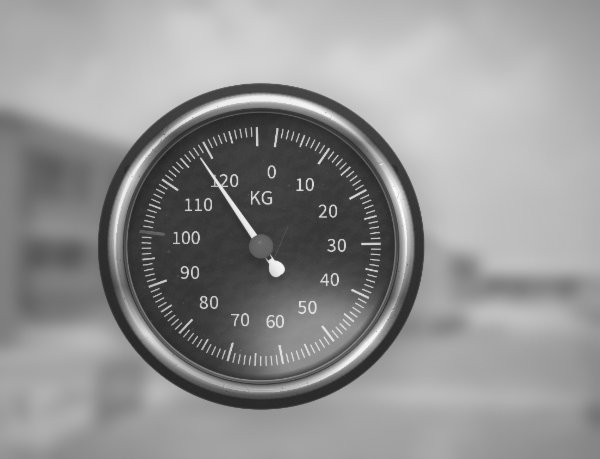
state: 118 kg
